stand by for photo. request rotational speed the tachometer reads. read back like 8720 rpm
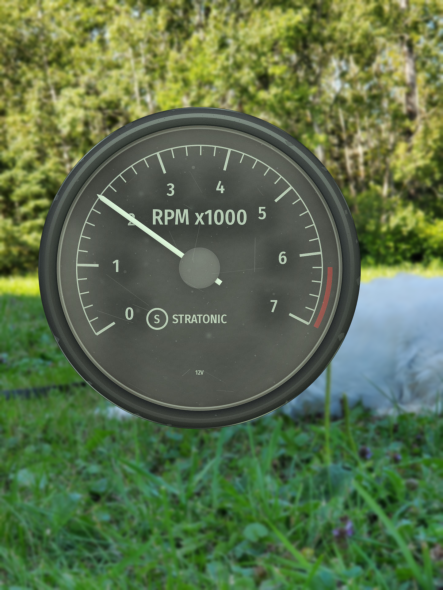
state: 2000 rpm
